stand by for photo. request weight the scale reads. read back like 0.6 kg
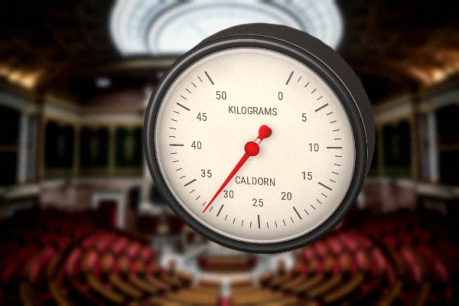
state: 31.5 kg
